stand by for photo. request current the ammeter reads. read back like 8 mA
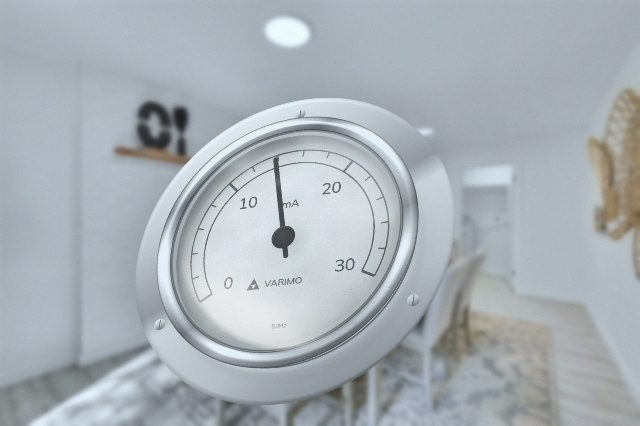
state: 14 mA
